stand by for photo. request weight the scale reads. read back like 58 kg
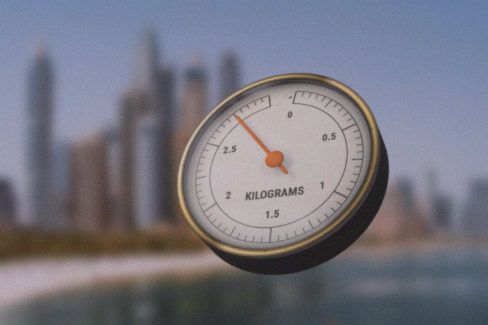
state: 2.75 kg
